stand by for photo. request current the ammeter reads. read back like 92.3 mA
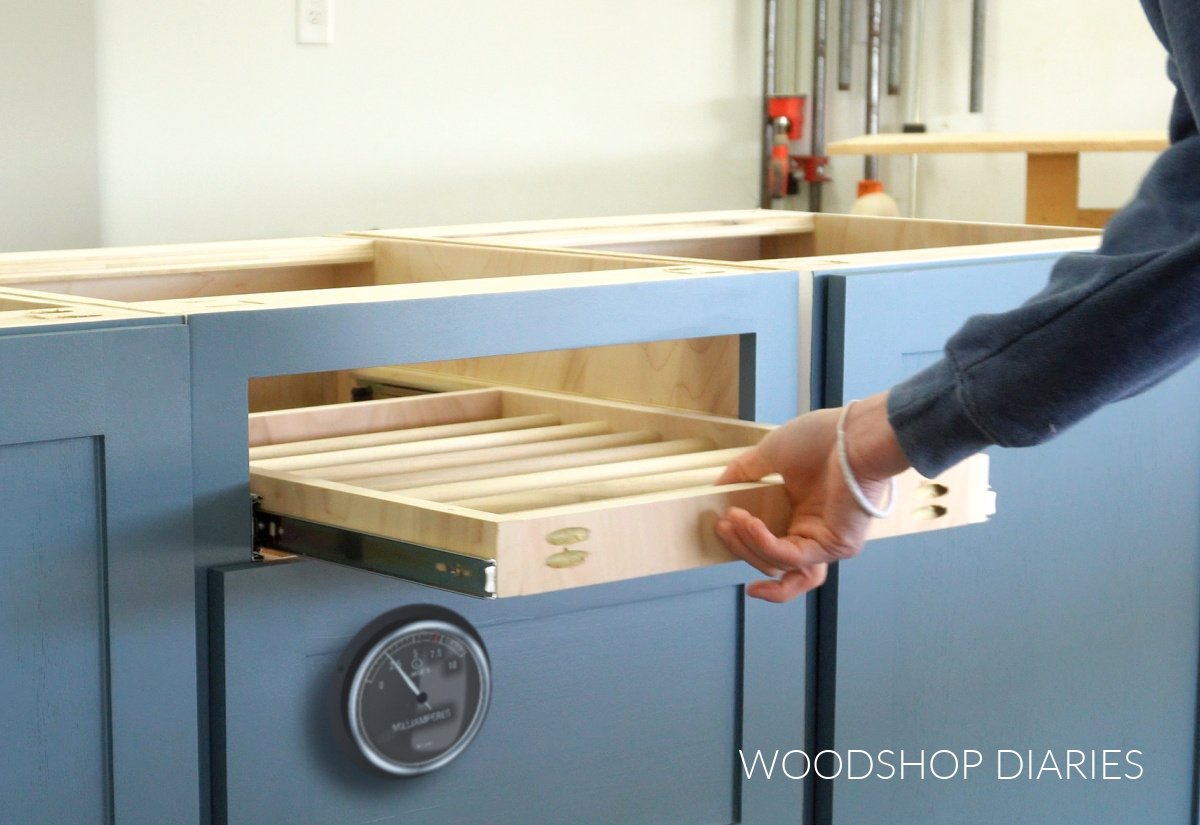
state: 2.5 mA
